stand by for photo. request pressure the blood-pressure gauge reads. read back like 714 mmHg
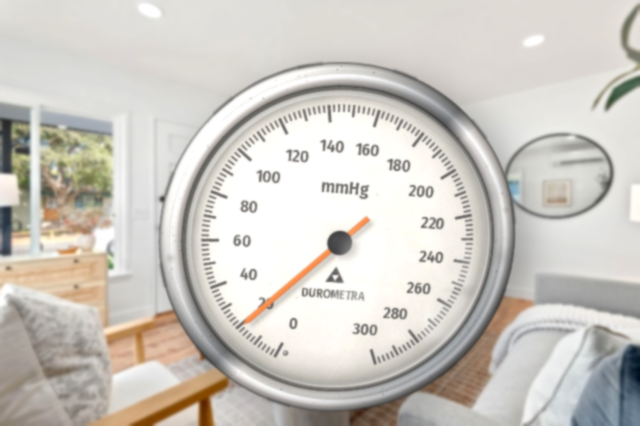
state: 20 mmHg
